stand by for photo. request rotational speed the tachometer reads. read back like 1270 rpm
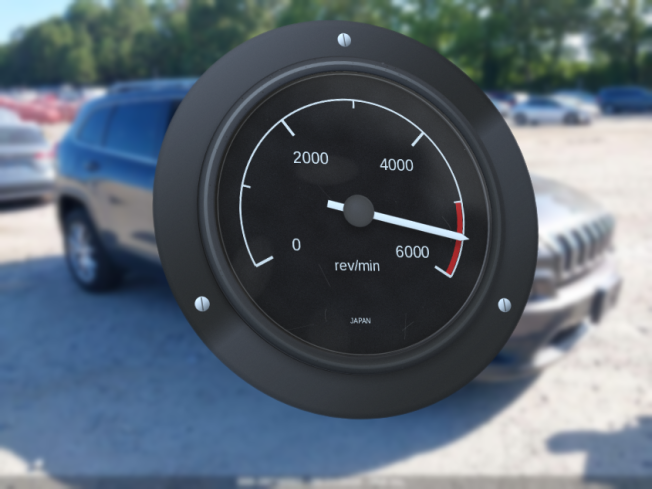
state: 5500 rpm
